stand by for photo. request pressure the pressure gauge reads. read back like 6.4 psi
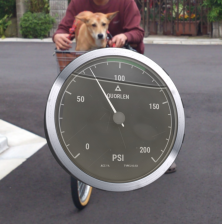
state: 75 psi
